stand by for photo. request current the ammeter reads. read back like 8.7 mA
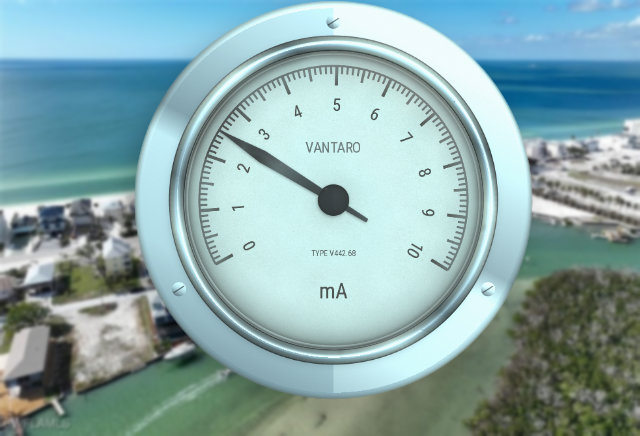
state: 2.5 mA
